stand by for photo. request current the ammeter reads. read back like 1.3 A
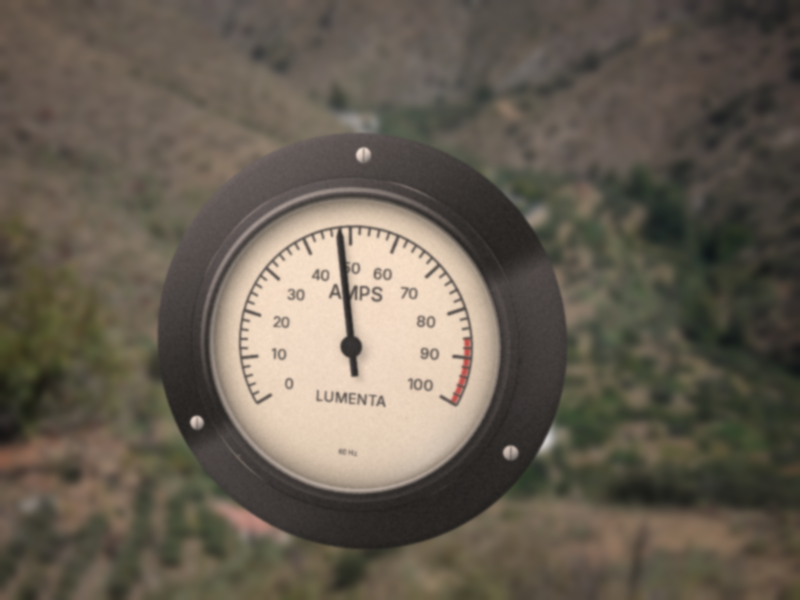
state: 48 A
